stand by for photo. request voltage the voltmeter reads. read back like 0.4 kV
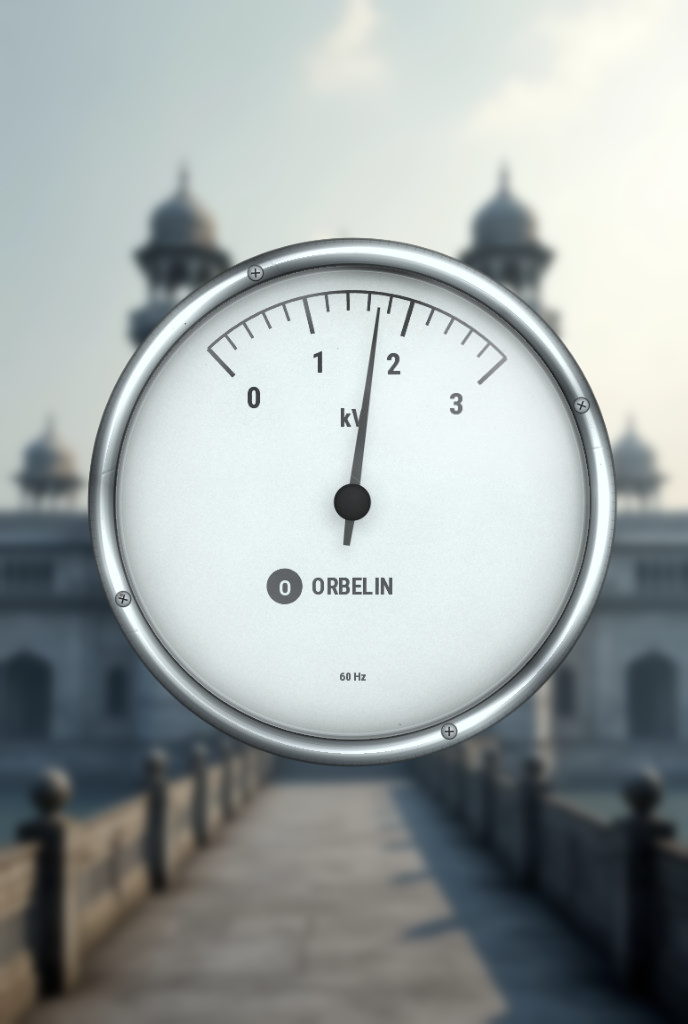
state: 1.7 kV
